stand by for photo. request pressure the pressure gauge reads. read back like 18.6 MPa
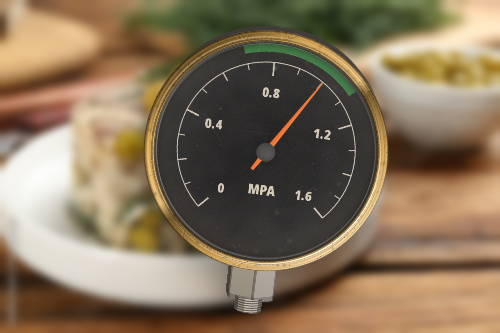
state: 1 MPa
